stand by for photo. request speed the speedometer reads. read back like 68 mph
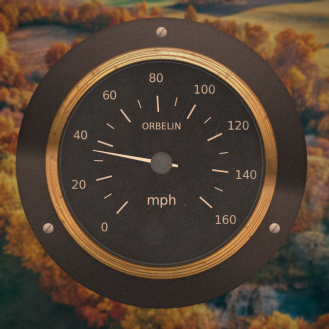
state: 35 mph
